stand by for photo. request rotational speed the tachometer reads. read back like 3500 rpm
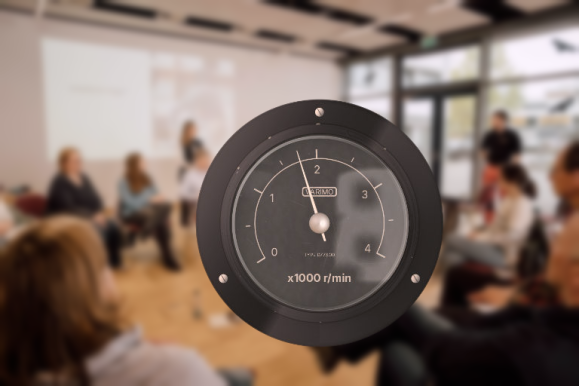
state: 1750 rpm
